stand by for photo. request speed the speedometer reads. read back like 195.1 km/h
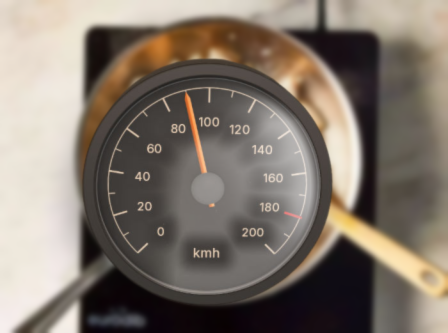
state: 90 km/h
